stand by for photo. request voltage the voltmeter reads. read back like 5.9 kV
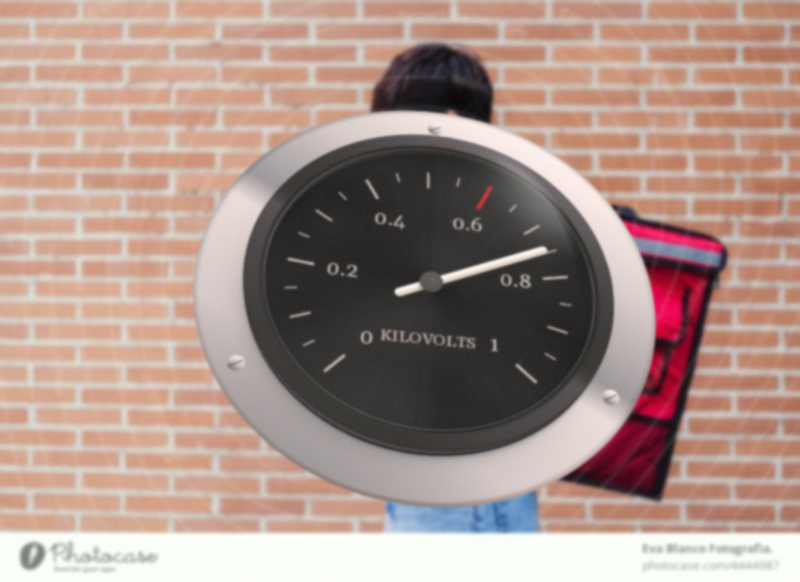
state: 0.75 kV
